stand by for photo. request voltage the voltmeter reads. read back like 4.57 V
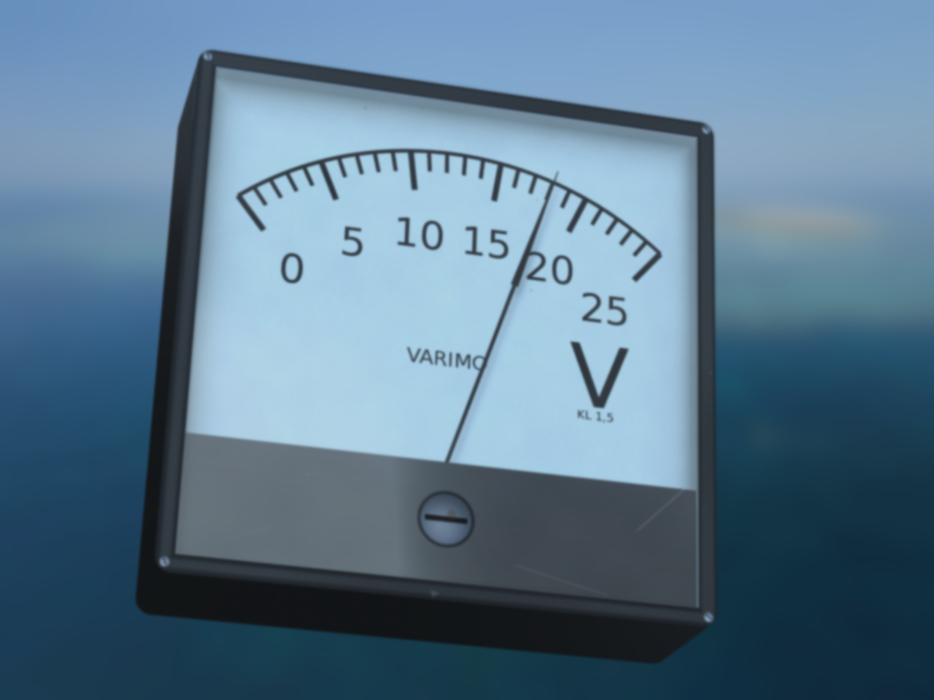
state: 18 V
